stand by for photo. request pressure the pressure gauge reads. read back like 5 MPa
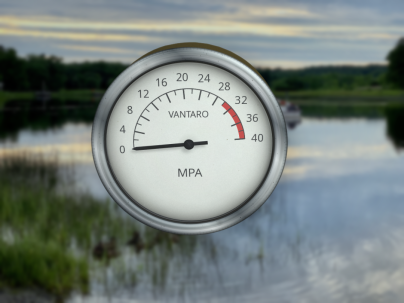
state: 0 MPa
